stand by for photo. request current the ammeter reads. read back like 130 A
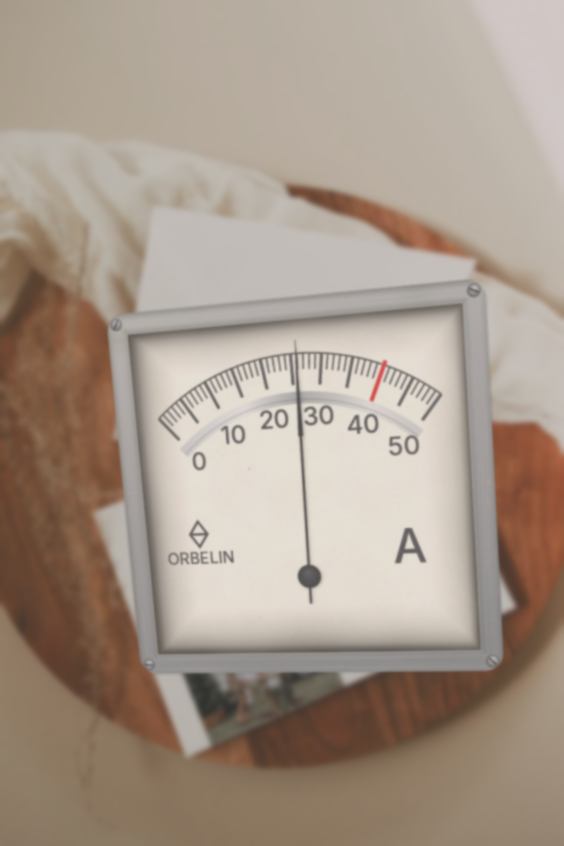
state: 26 A
